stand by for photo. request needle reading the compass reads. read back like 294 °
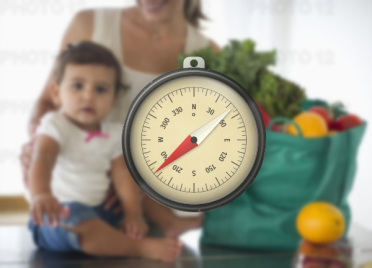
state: 230 °
